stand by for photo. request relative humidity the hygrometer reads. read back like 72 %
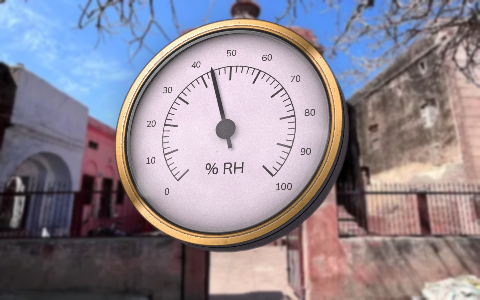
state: 44 %
